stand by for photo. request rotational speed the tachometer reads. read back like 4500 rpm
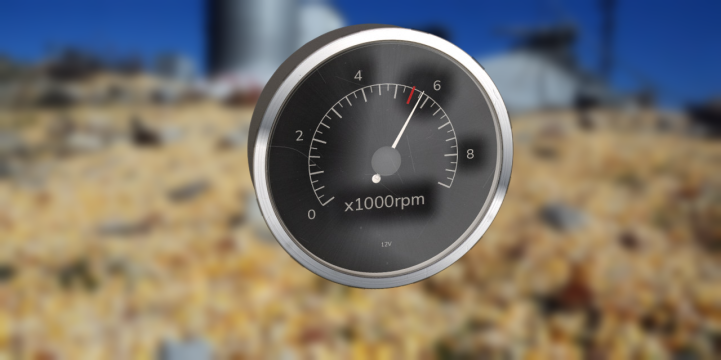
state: 5750 rpm
